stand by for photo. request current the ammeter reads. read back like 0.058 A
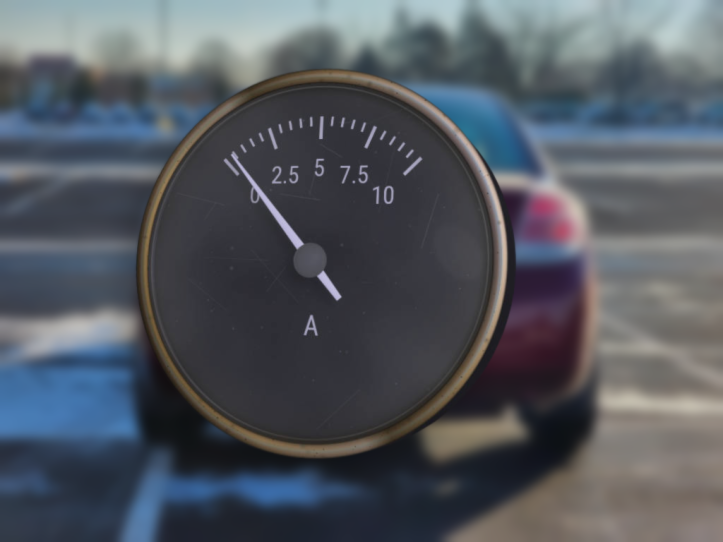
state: 0.5 A
